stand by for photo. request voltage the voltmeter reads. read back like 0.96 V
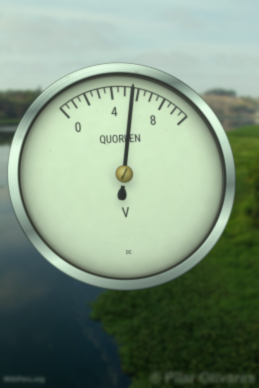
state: 5.5 V
